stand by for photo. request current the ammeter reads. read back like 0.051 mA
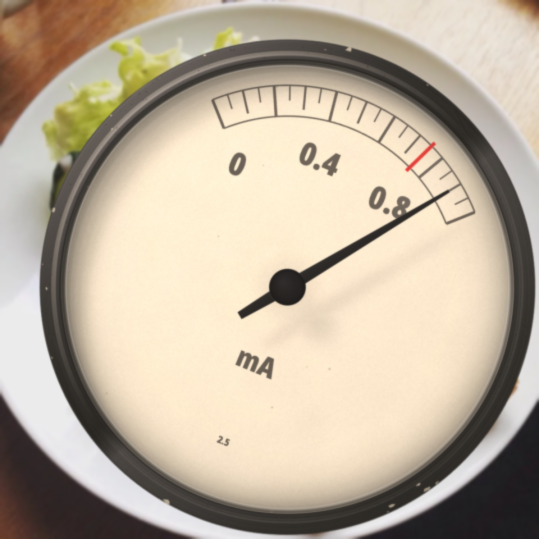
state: 0.9 mA
